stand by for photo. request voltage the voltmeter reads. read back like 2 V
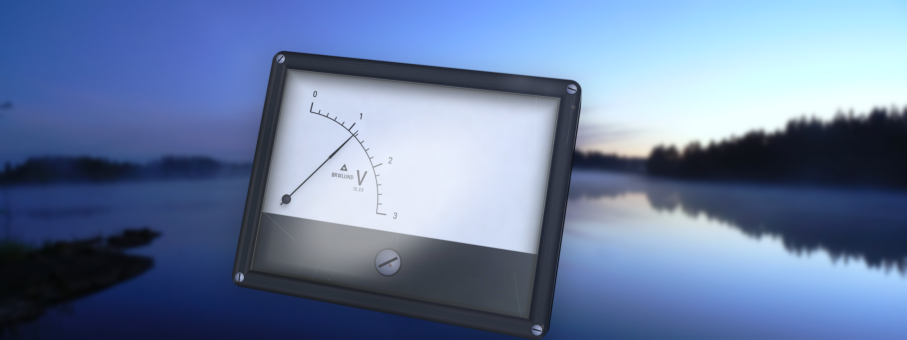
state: 1.2 V
